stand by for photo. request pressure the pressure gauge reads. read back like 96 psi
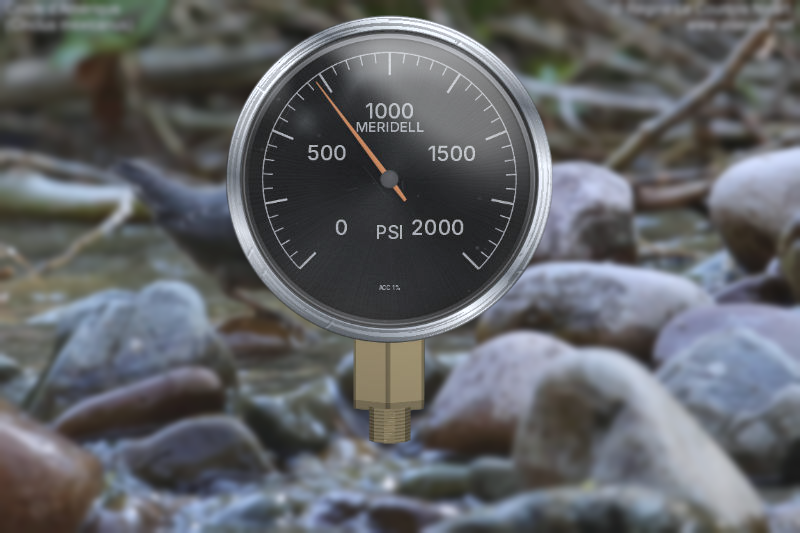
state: 725 psi
